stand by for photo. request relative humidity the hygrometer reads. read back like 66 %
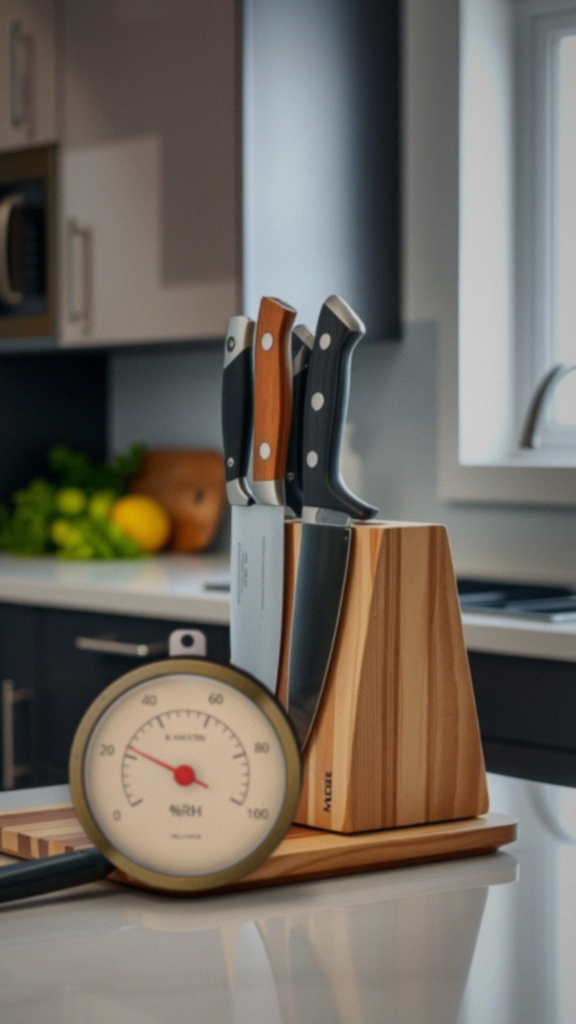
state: 24 %
